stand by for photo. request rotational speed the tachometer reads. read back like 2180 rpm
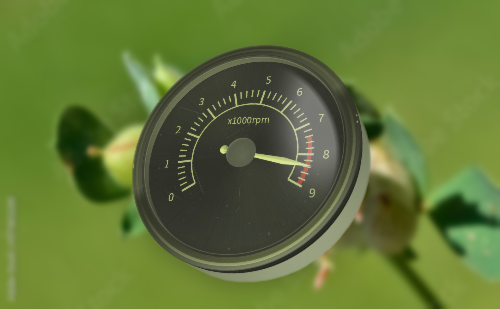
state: 8400 rpm
